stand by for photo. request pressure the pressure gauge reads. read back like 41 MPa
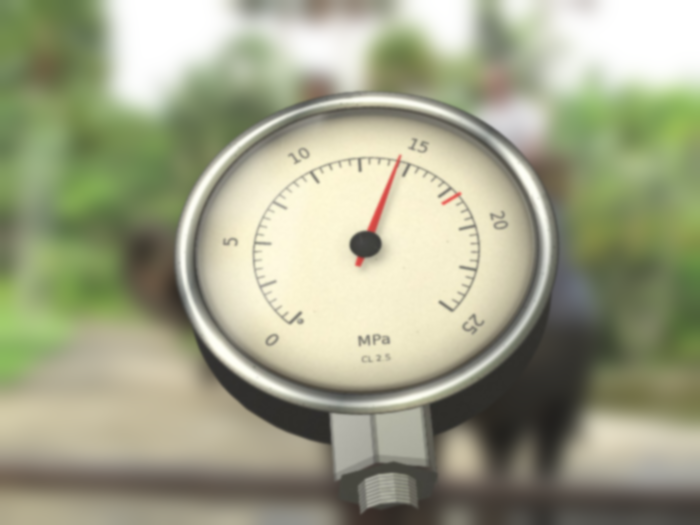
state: 14.5 MPa
